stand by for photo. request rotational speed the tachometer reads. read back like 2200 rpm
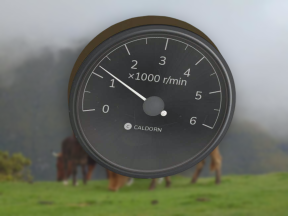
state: 1250 rpm
